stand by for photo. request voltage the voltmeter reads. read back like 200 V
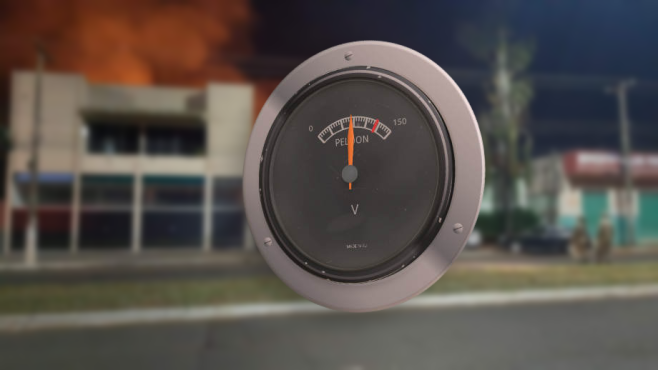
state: 75 V
